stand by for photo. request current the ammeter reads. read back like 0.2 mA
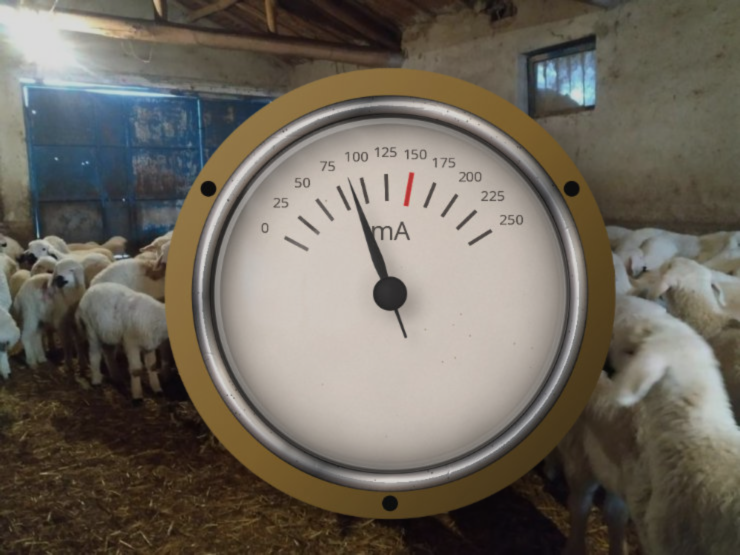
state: 87.5 mA
